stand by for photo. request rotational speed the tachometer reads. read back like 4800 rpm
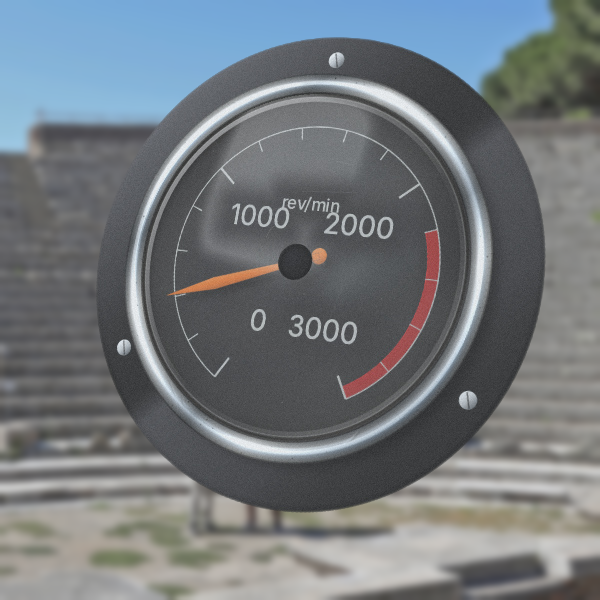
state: 400 rpm
